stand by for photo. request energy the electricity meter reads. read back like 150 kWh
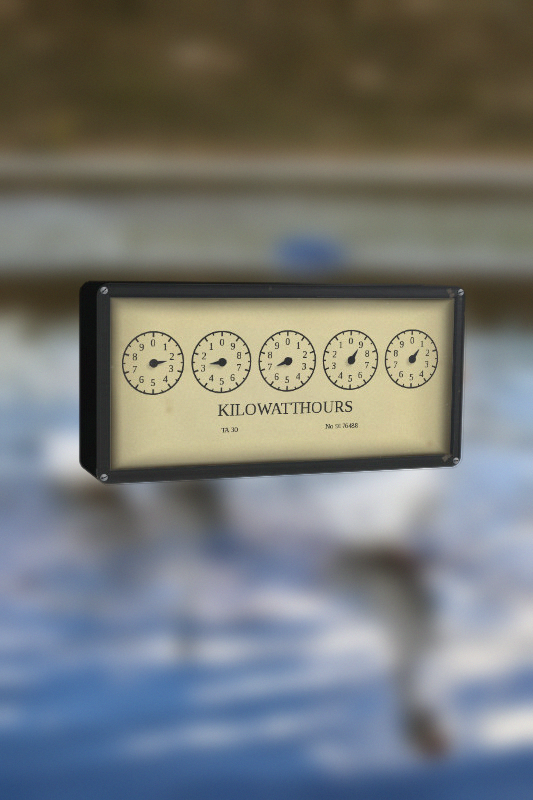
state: 22691 kWh
